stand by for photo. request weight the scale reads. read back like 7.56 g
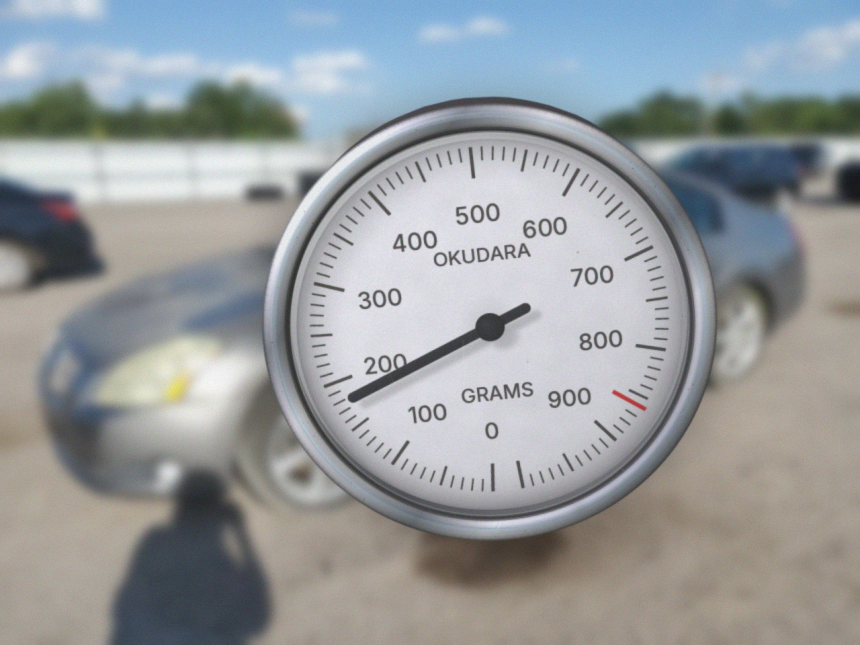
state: 180 g
